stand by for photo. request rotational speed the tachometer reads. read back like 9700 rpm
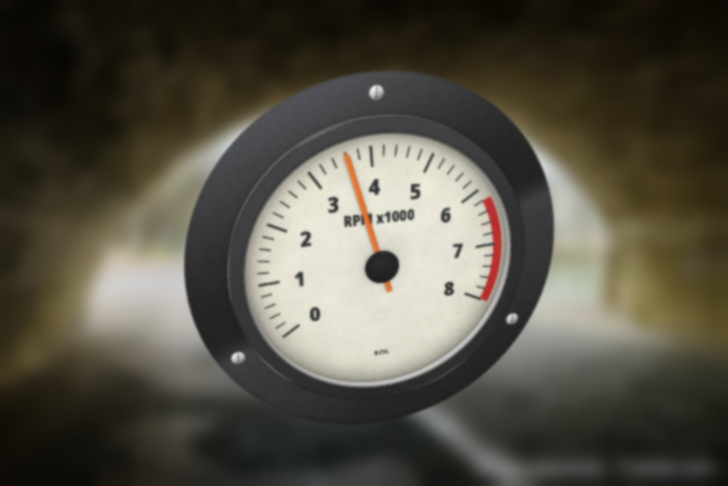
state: 3600 rpm
